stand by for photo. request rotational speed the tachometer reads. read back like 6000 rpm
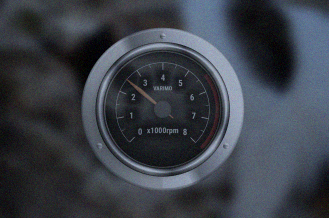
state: 2500 rpm
